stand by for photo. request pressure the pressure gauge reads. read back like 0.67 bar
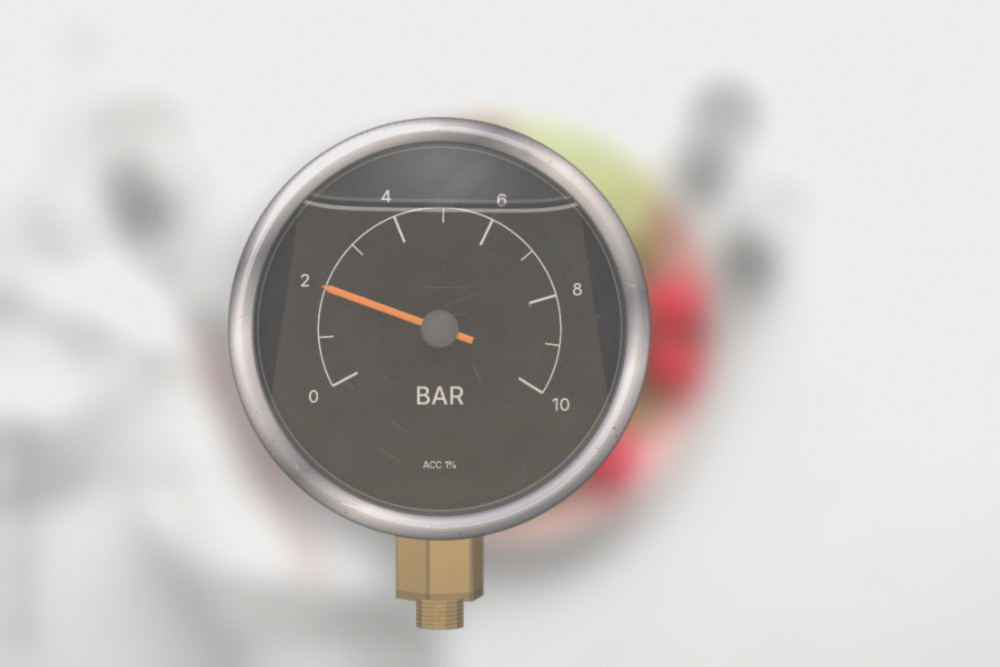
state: 2 bar
